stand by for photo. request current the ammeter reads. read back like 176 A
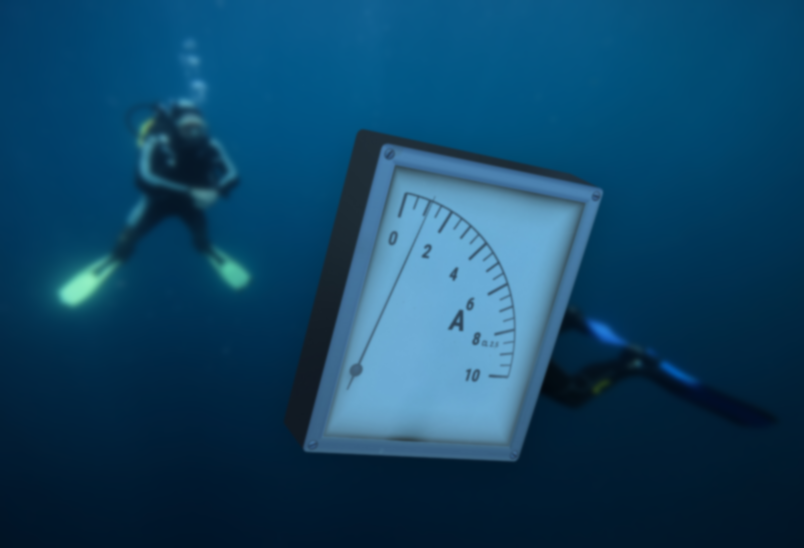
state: 1 A
